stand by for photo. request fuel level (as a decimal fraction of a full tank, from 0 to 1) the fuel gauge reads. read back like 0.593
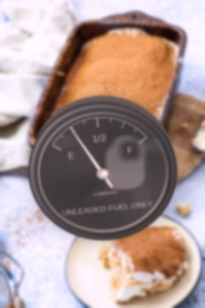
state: 0.25
